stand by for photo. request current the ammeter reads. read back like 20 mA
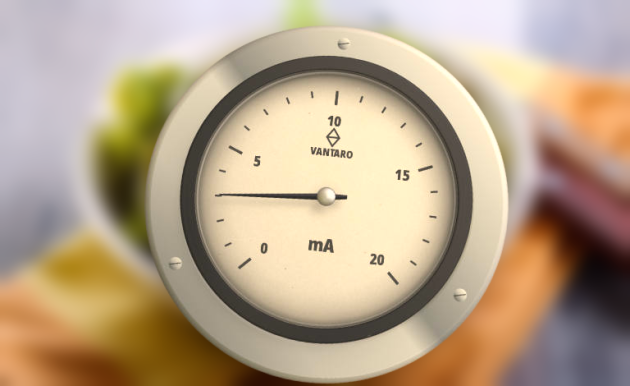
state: 3 mA
